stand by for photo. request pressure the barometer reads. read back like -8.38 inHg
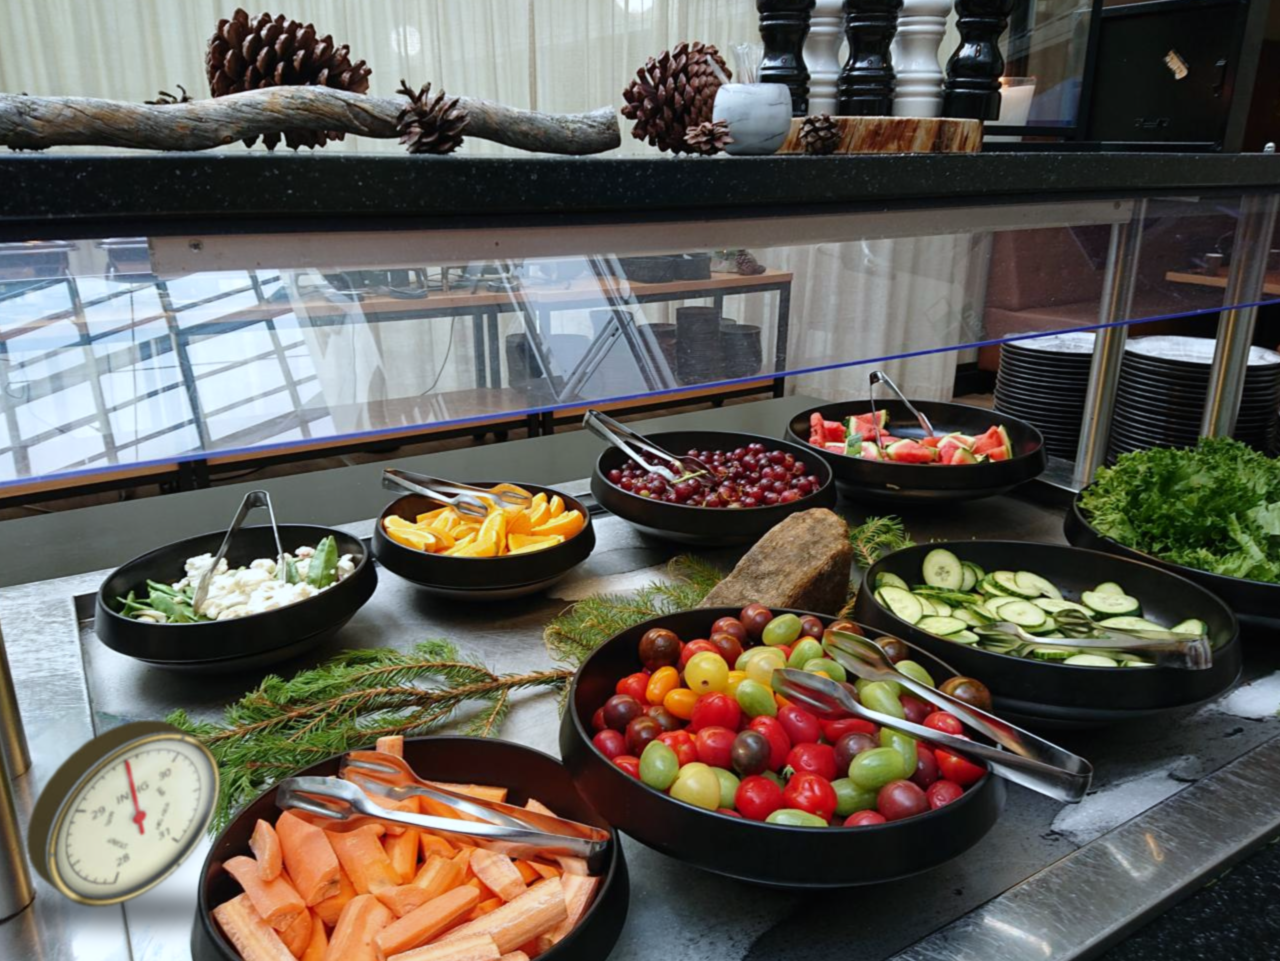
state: 29.5 inHg
